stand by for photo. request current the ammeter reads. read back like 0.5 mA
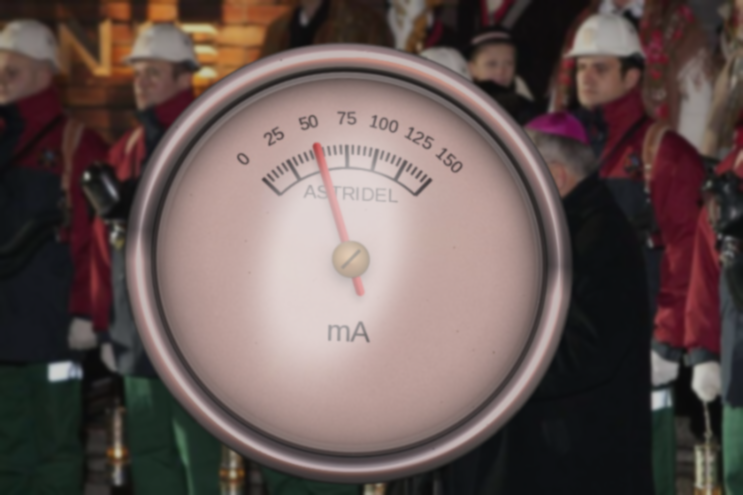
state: 50 mA
